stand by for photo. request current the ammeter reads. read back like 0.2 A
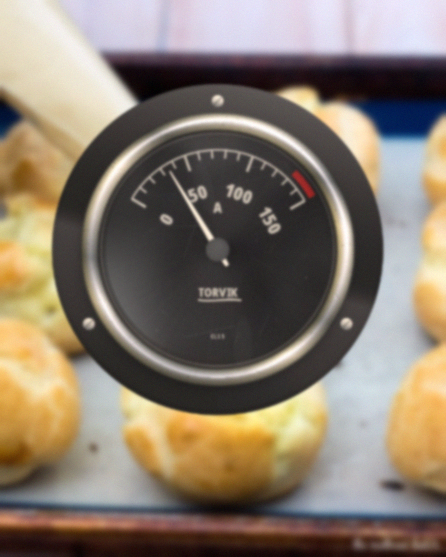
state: 35 A
